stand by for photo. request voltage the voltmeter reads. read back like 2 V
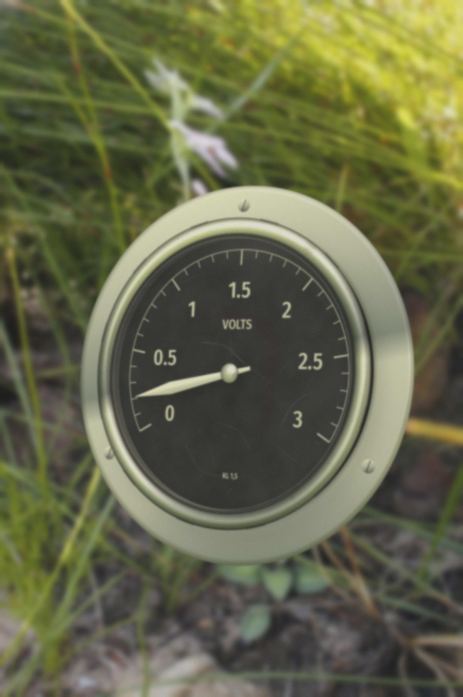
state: 0.2 V
